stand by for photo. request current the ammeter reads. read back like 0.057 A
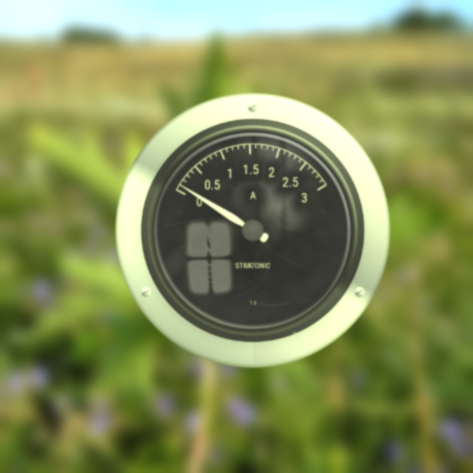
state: 0.1 A
